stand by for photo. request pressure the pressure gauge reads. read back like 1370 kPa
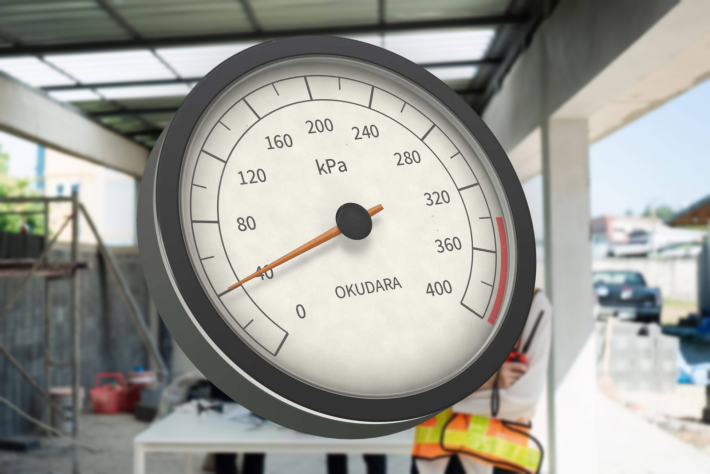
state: 40 kPa
